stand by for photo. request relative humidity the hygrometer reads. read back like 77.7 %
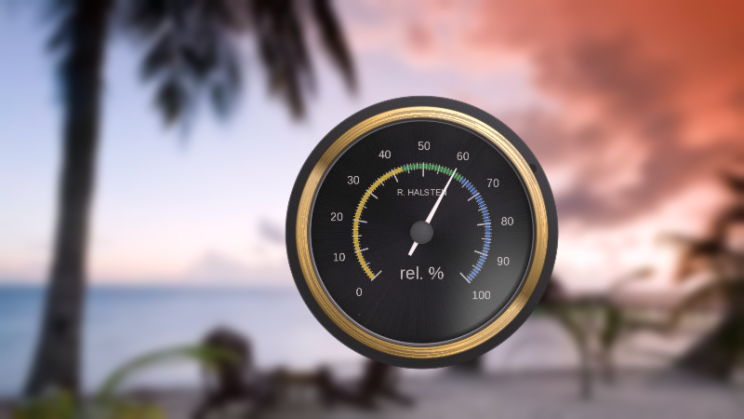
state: 60 %
